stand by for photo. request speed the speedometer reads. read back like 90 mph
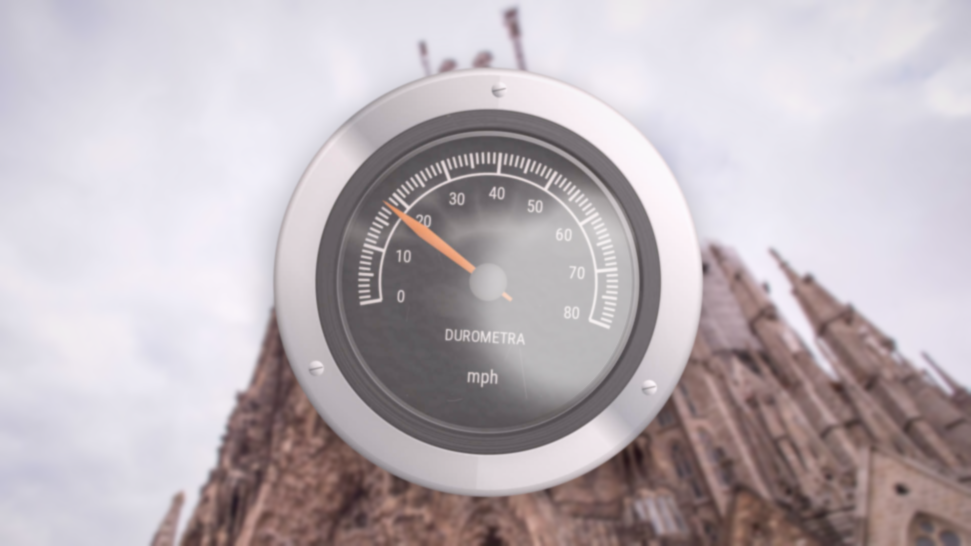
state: 18 mph
